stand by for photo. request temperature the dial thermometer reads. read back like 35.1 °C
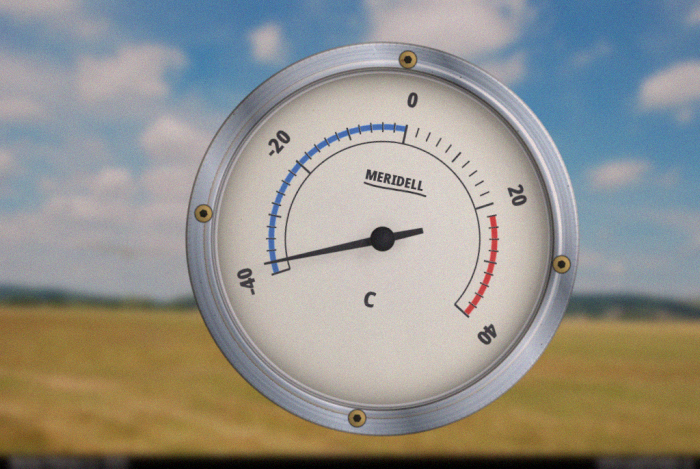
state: -38 °C
